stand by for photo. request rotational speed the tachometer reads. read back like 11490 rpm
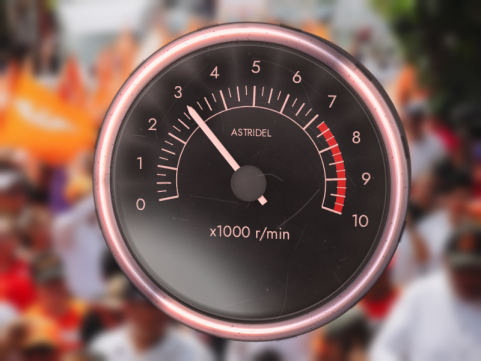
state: 3000 rpm
